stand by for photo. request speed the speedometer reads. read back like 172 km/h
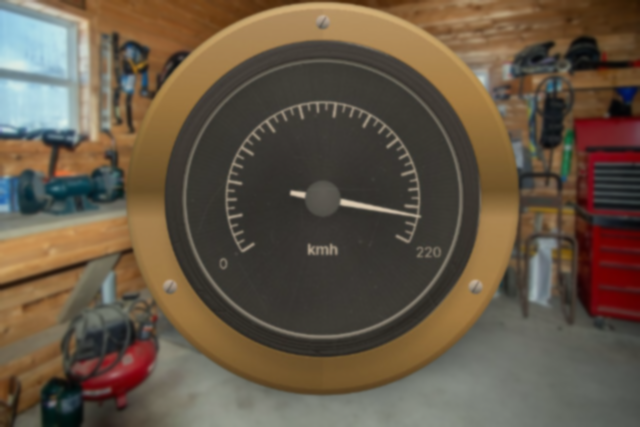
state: 205 km/h
